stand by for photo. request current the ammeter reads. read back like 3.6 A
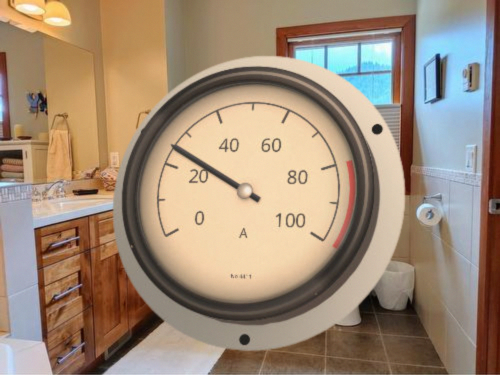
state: 25 A
